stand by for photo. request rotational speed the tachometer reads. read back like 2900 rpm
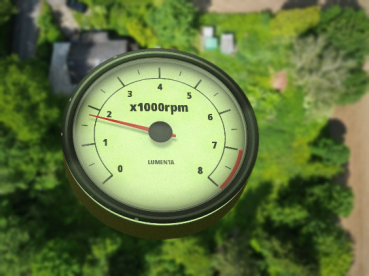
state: 1750 rpm
